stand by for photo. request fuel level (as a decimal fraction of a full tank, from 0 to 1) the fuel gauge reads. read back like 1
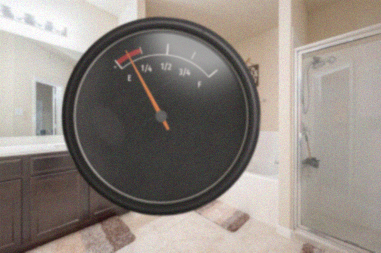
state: 0.125
